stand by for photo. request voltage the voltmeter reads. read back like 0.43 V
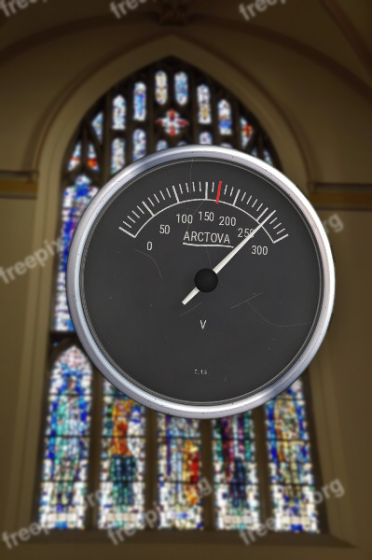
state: 260 V
